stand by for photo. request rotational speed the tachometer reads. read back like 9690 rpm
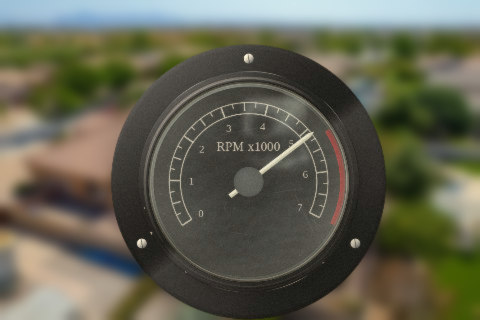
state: 5125 rpm
